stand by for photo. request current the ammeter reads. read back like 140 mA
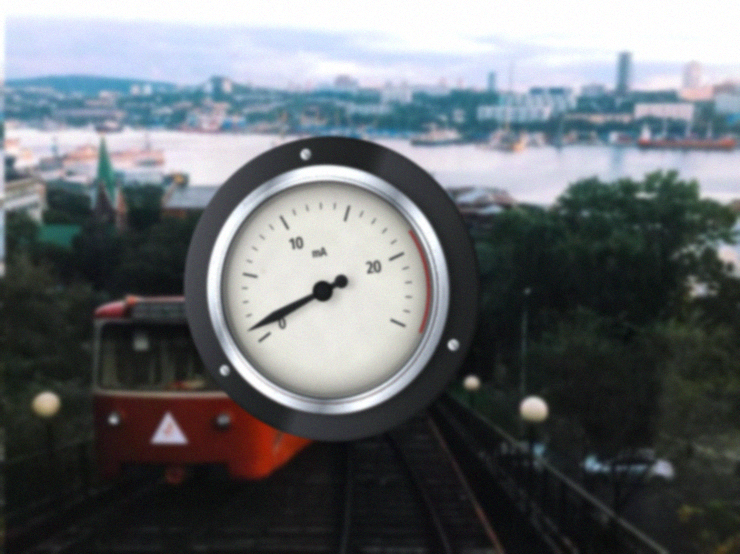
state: 1 mA
